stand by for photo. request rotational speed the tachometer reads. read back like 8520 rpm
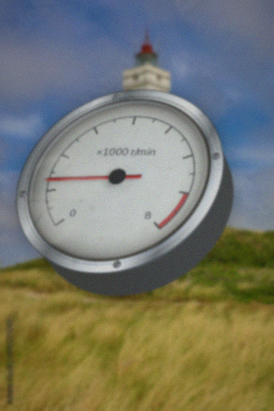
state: 1250 rpm
